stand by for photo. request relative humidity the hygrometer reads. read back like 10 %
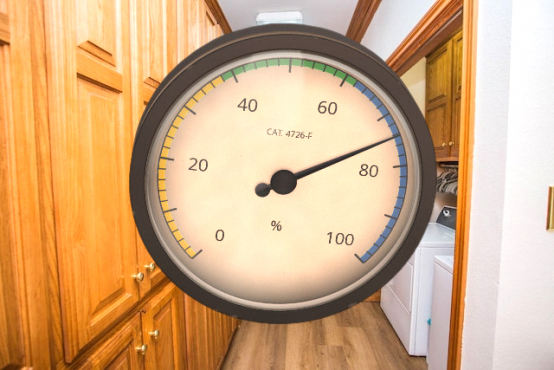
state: 74 %
